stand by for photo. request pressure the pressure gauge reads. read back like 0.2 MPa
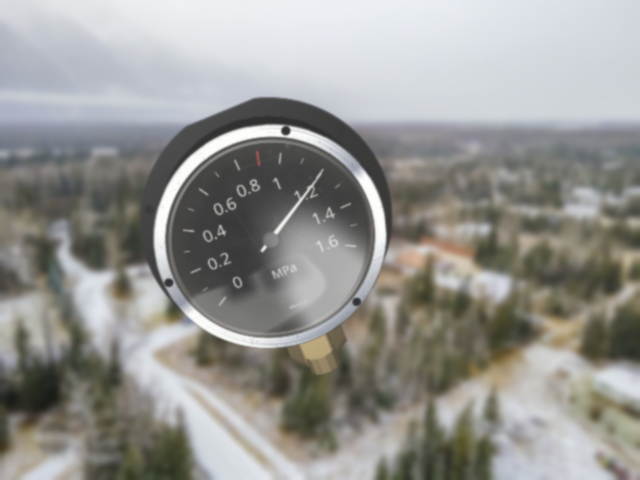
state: 1.2 MPa
